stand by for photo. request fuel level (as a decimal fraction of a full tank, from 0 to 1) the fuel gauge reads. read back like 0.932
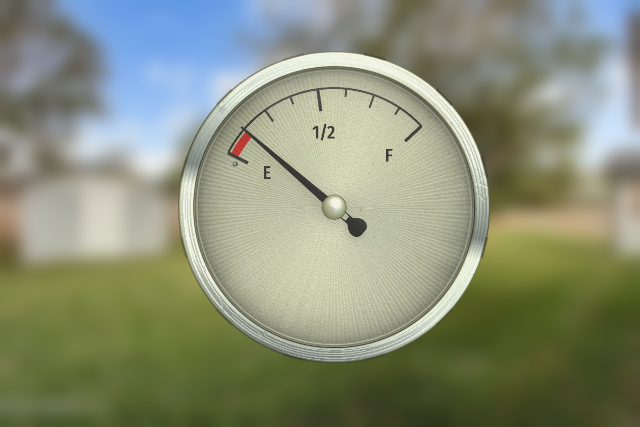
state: 0.125
